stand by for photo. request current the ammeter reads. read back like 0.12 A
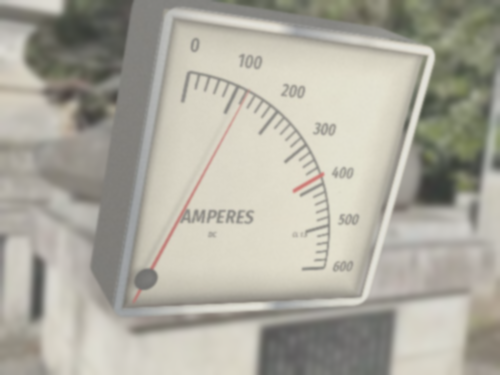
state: 120 A
